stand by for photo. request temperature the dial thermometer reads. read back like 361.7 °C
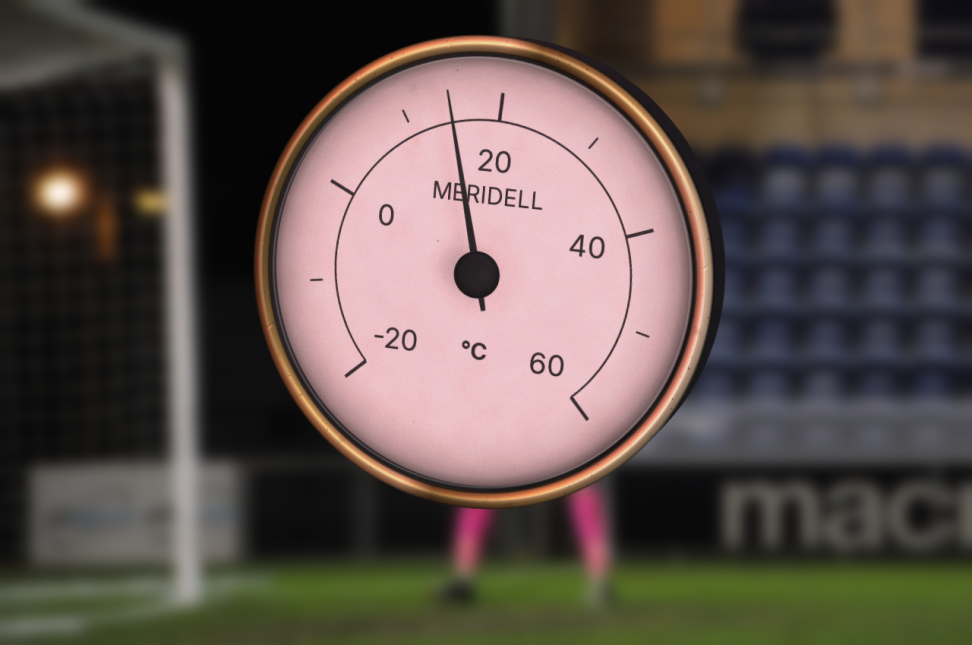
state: 15 °C
